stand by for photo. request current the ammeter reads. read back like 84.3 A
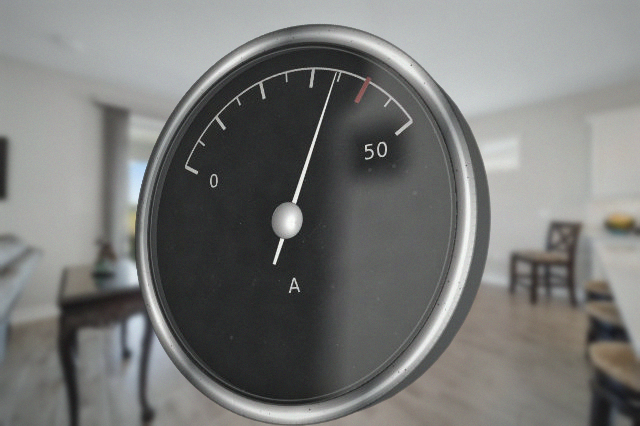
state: 35 A
